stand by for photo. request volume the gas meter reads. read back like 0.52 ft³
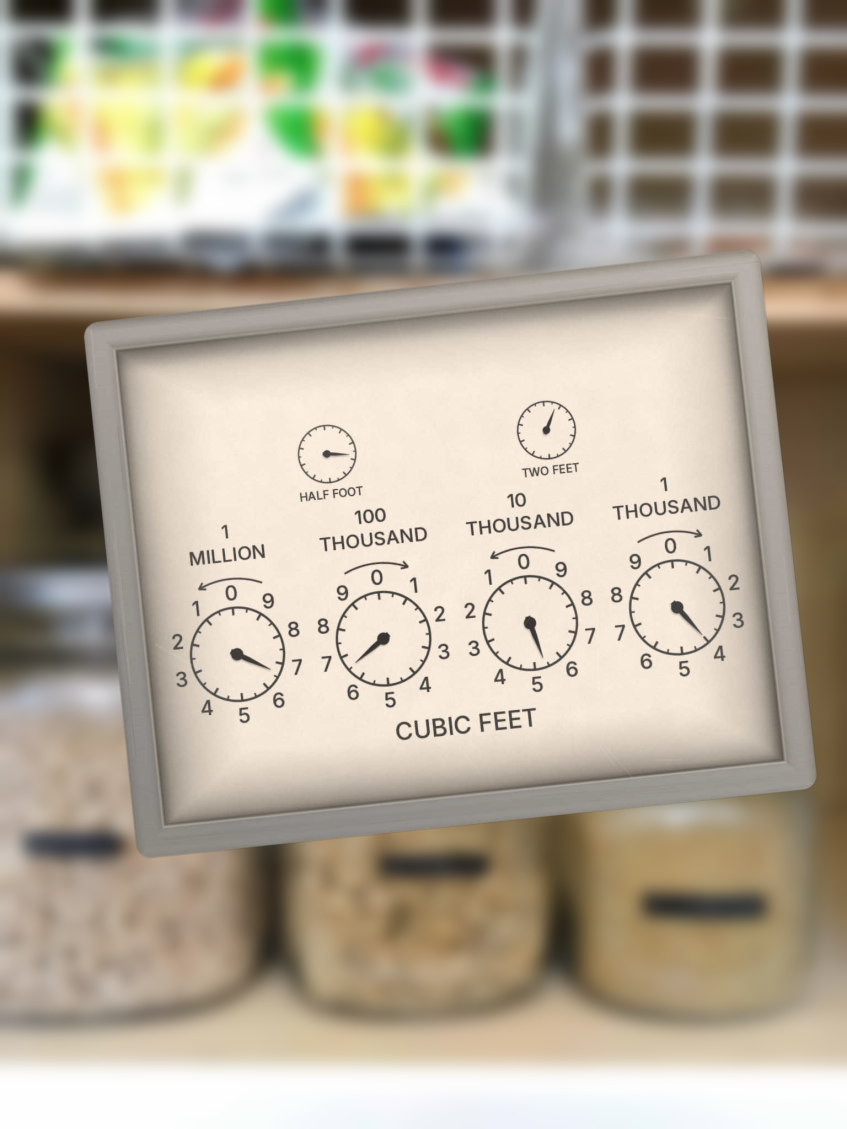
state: 665400 ft³
